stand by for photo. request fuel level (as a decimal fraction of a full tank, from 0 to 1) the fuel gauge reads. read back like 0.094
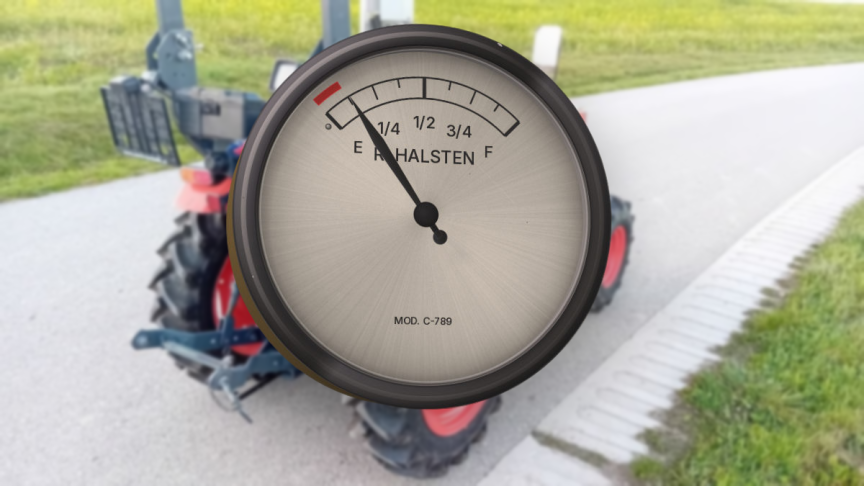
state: 0.125
